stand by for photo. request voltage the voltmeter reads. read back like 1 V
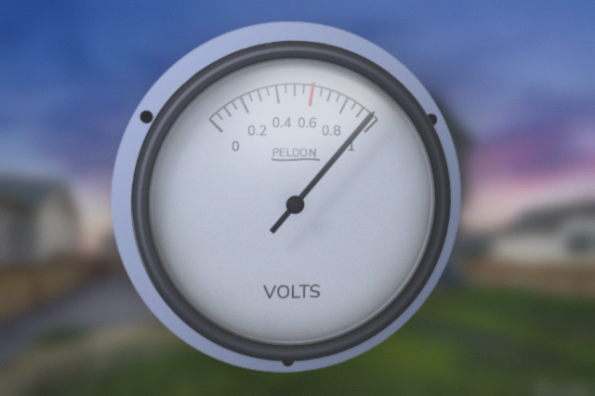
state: 0.95 V
